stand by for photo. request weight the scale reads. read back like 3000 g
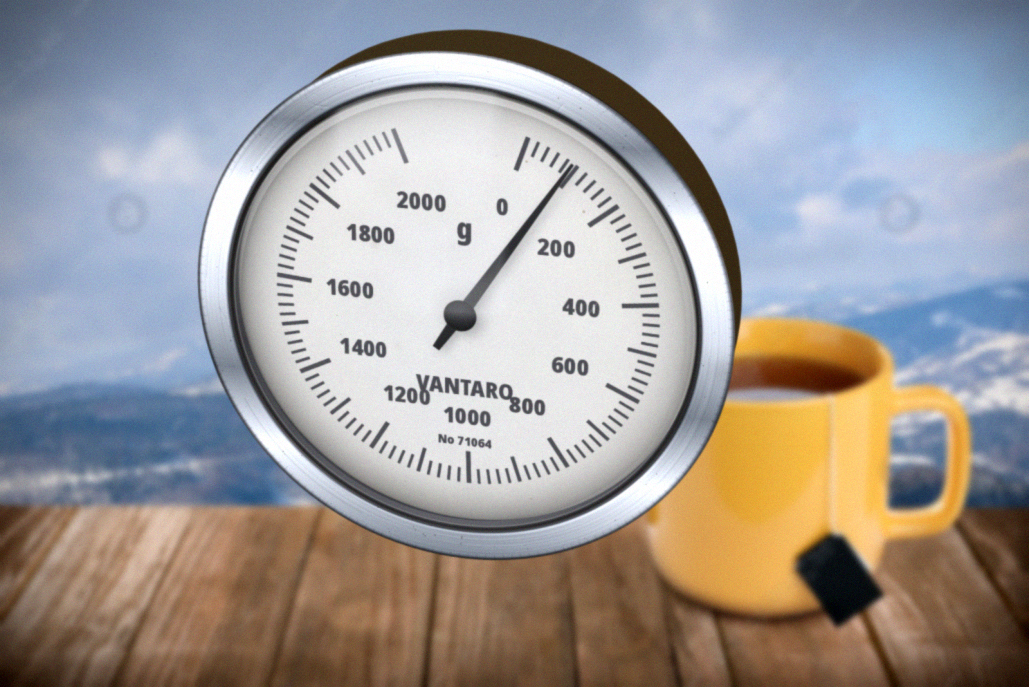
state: 90 g
